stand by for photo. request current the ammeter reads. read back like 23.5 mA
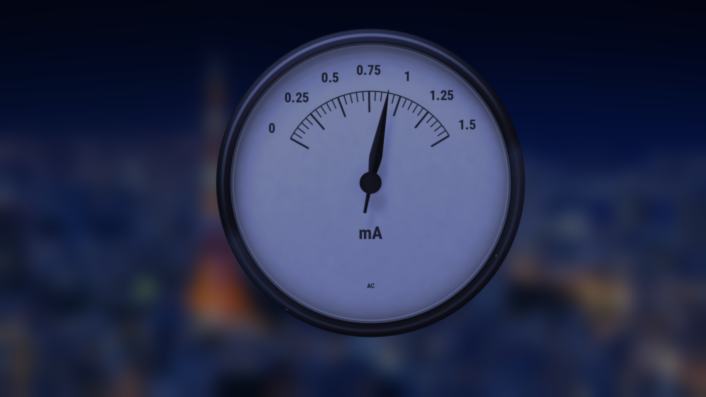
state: 0.9 mA
